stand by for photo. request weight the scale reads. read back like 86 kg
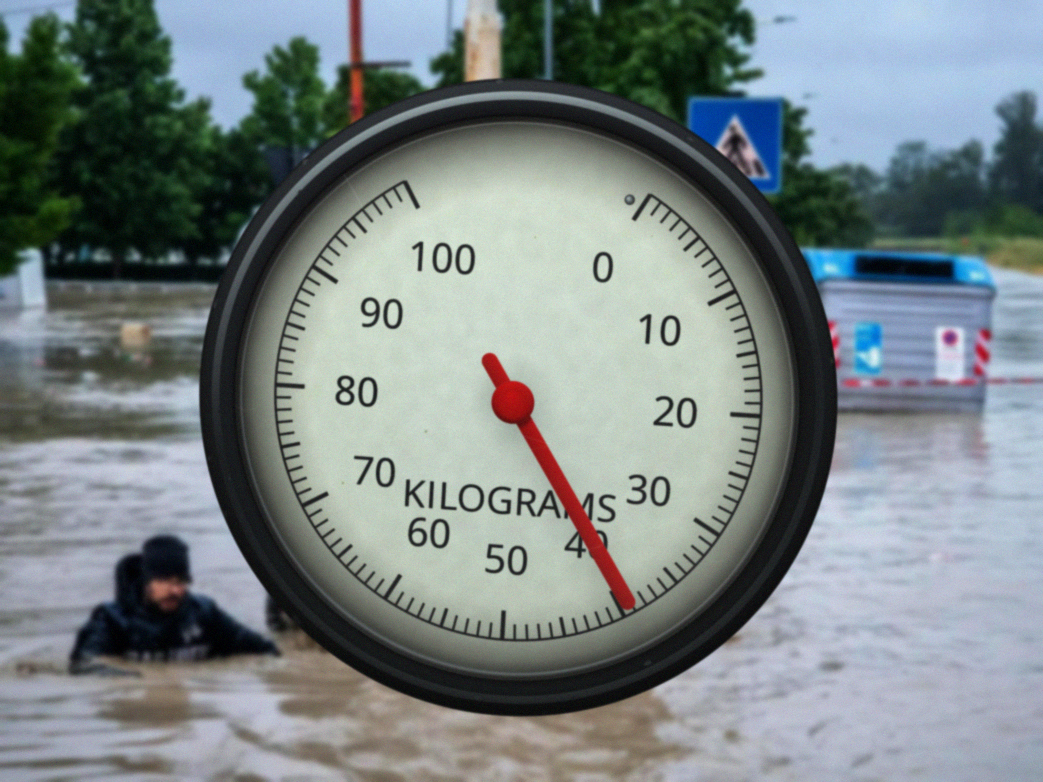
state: 39 kg
